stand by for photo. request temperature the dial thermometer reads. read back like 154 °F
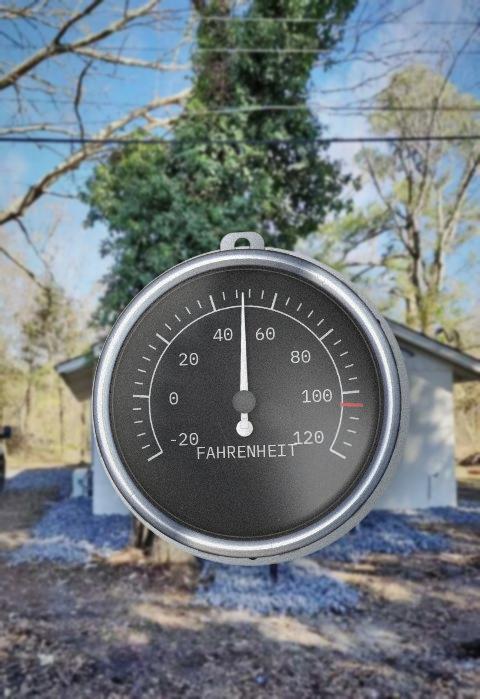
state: 50 °F
